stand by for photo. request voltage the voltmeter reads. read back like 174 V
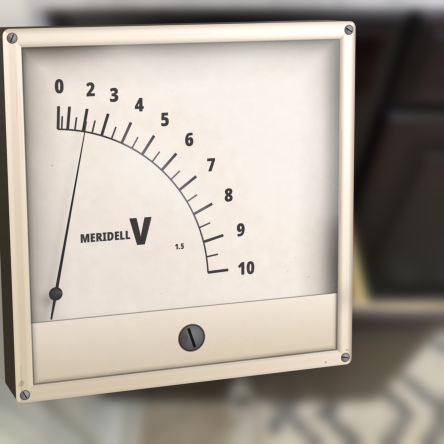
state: 2 V
